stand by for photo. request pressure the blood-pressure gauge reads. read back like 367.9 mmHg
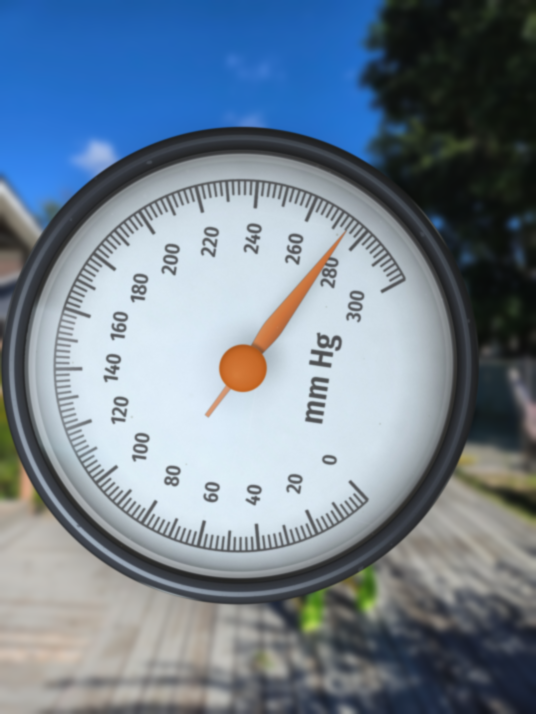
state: 274 mmHg
